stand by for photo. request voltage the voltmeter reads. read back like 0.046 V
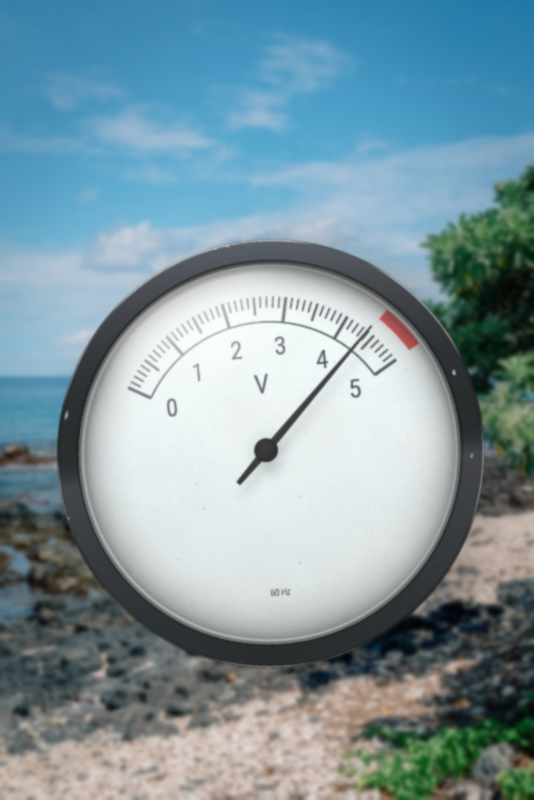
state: 4.4 V
